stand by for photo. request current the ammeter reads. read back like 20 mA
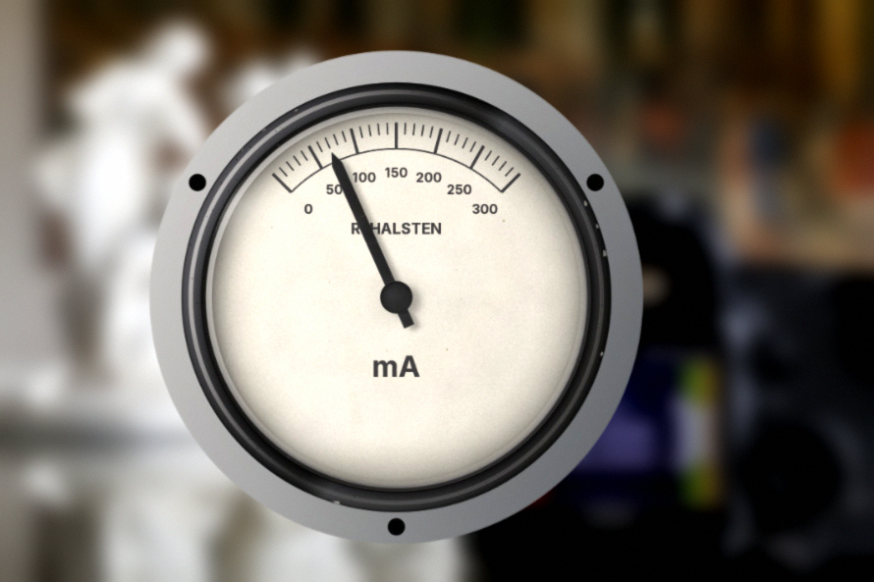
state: 70 mA
